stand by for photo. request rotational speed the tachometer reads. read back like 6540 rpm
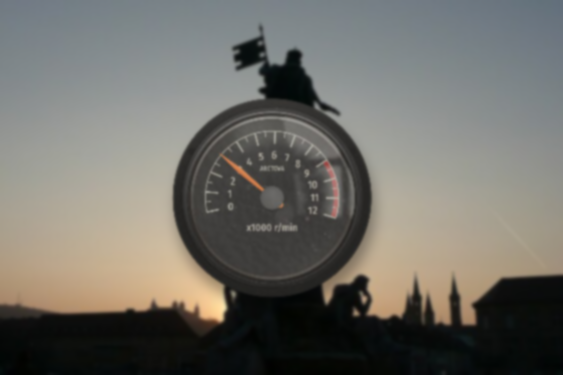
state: 3000 rpm
